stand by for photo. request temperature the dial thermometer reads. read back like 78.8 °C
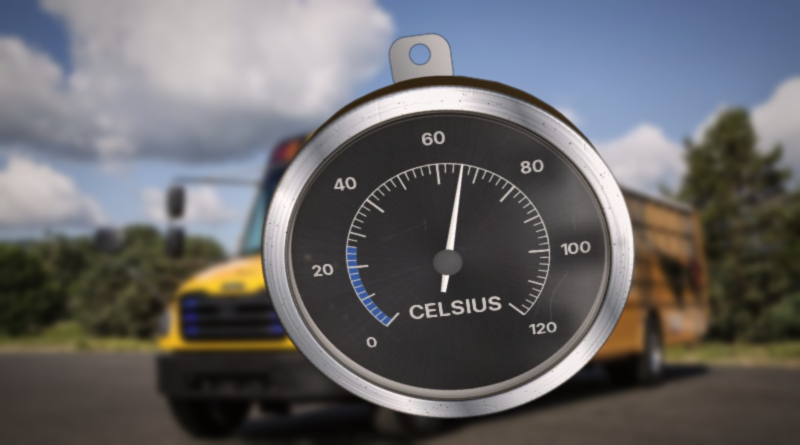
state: 66 °C
